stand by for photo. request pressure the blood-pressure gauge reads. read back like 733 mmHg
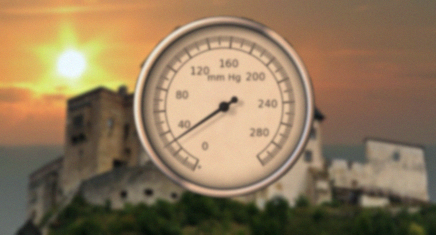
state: 30 mmHg
